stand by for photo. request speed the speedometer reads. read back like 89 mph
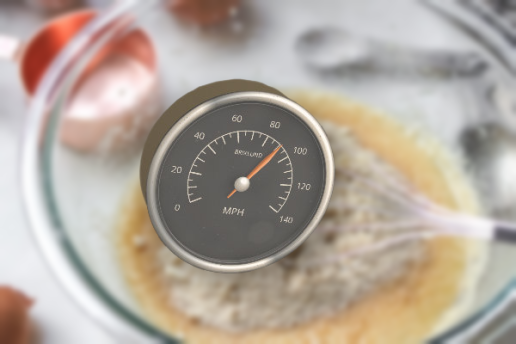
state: 90 mph
